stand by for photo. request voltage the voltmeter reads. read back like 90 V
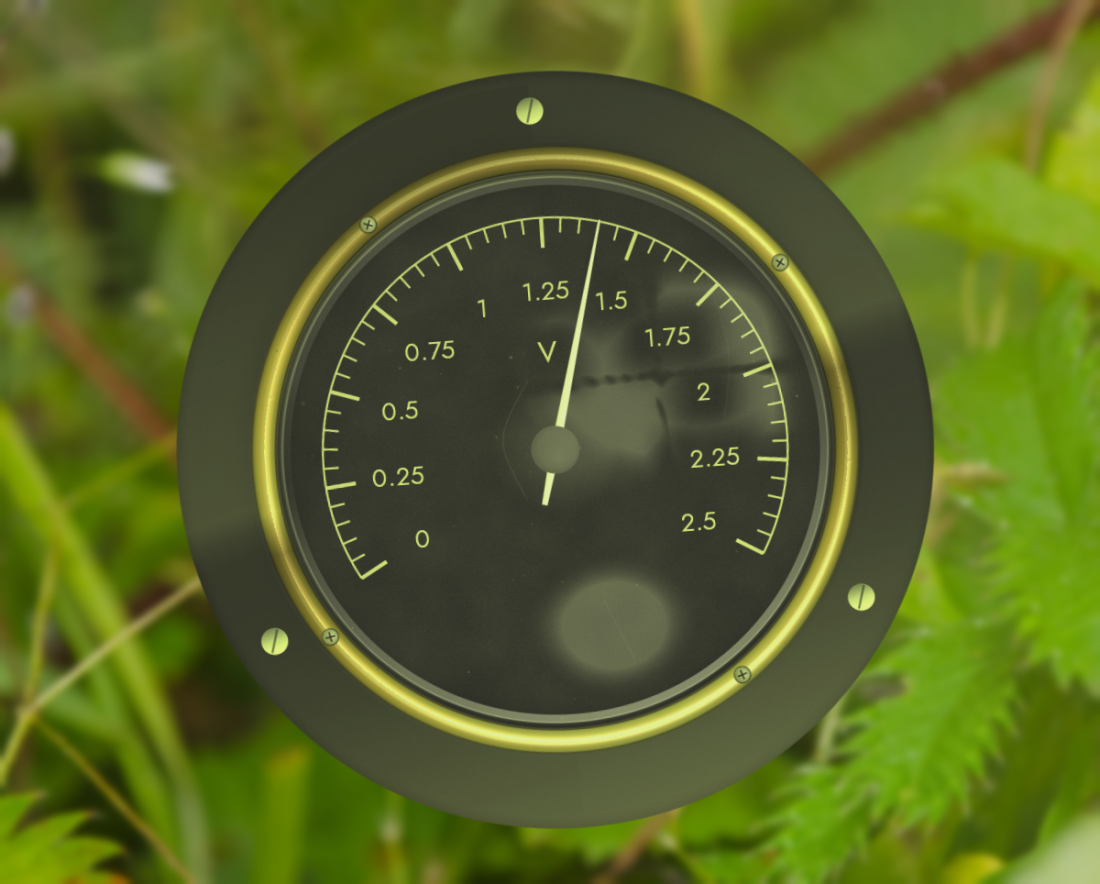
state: 1.4 V
